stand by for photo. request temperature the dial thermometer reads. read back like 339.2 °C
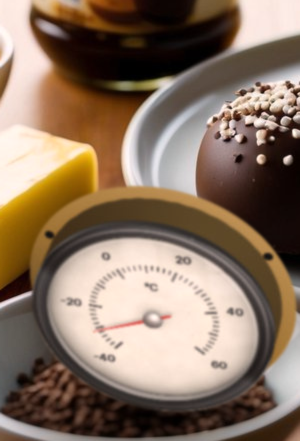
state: -30 °C
